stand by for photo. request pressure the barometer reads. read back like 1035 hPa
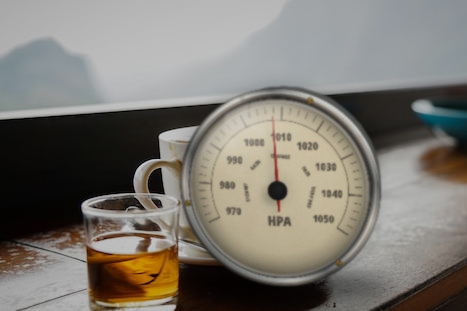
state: 1008 hPa
